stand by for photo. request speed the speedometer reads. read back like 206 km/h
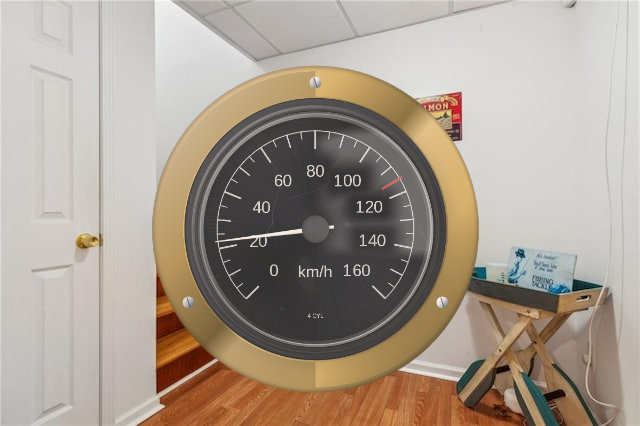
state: 22.5 km/h
